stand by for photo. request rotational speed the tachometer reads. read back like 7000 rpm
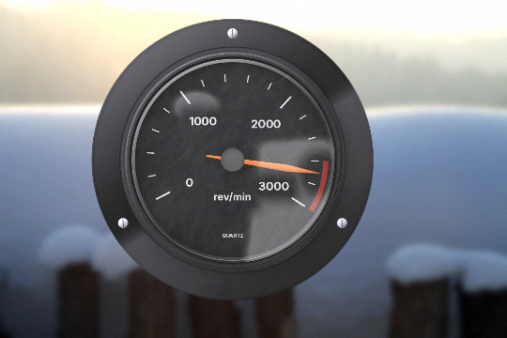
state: 2700 rpm
